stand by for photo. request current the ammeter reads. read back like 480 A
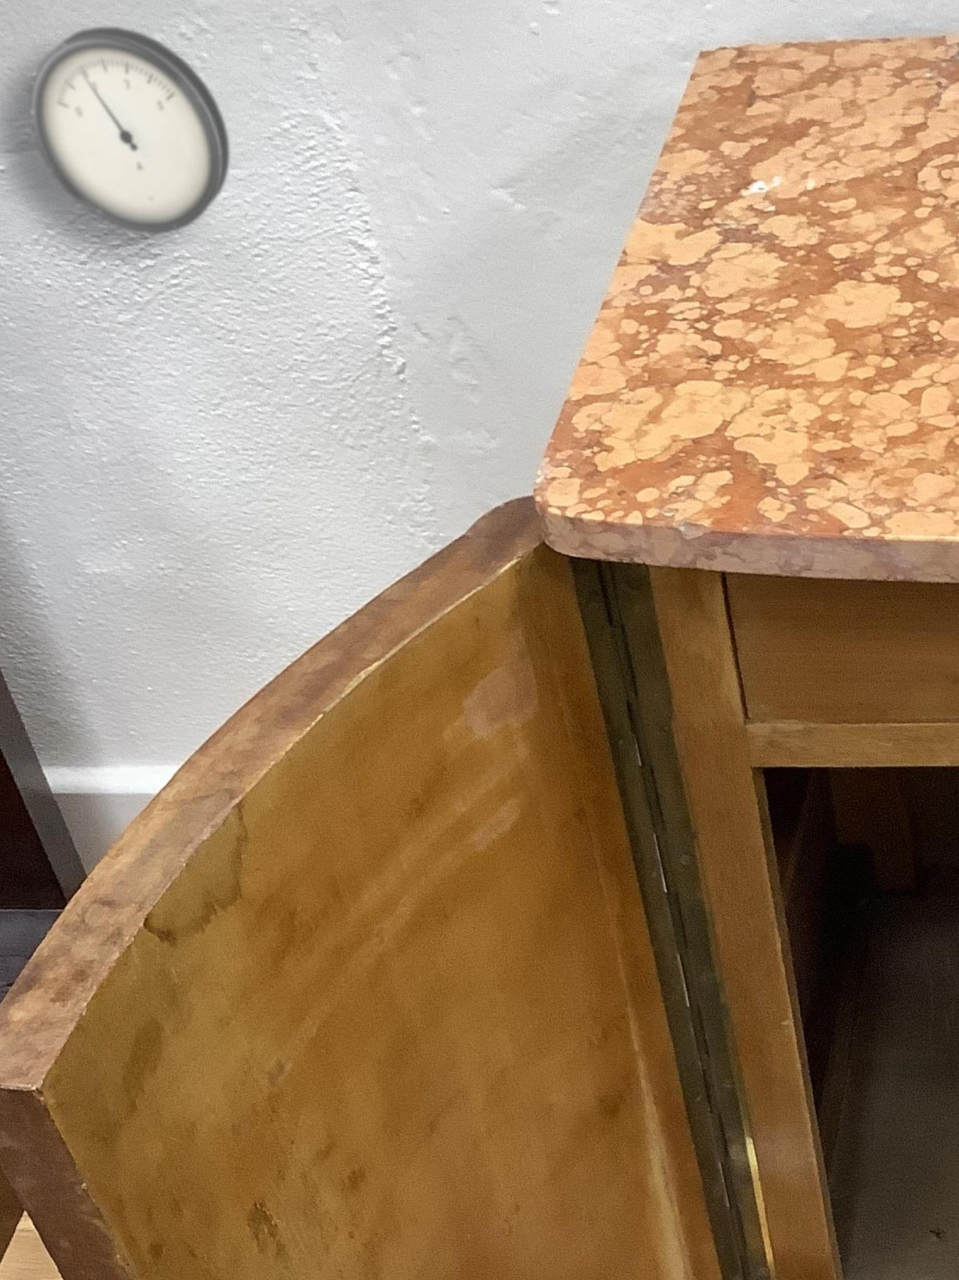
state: 1 A
